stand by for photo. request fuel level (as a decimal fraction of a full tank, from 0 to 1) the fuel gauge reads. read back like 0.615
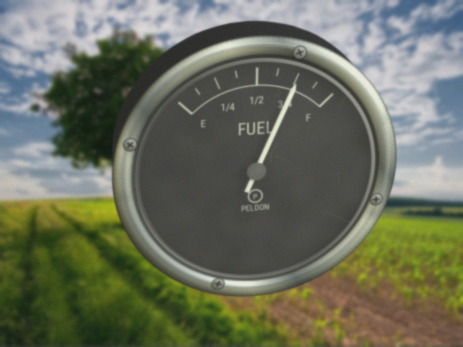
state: 0.75
